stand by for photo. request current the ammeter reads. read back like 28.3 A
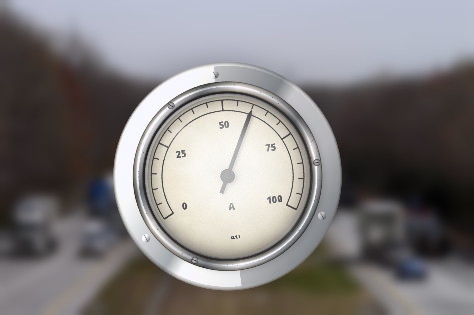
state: 60 A
